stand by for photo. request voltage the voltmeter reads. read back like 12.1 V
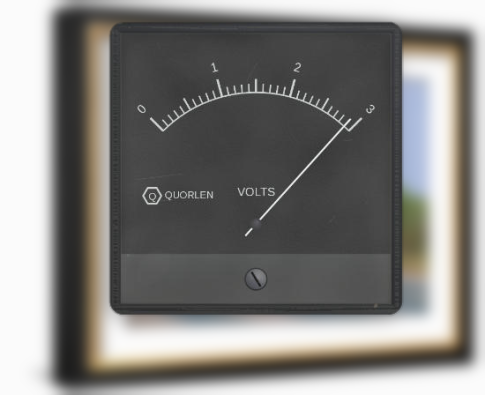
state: 2.9 V
